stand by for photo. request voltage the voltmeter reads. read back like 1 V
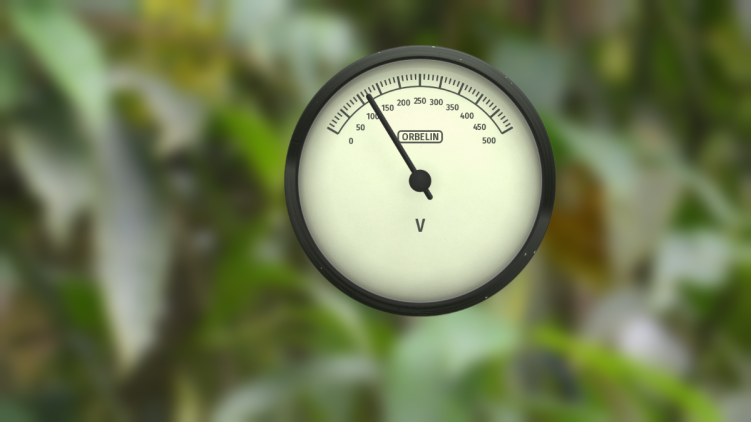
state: 120 V
